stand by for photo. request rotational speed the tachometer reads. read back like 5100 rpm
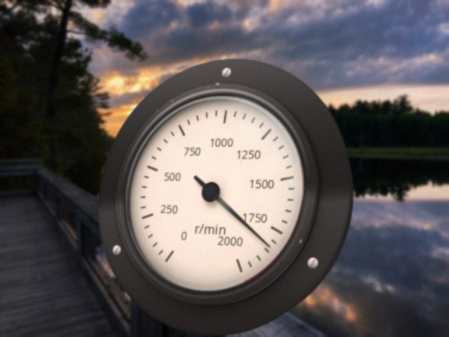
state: 1825 rpm
